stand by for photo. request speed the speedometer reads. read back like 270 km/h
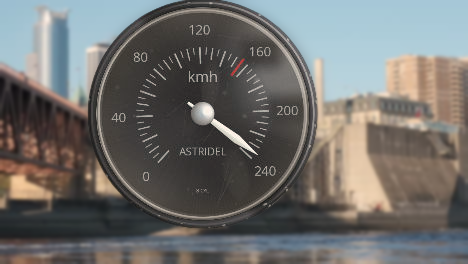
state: 235 km/h
